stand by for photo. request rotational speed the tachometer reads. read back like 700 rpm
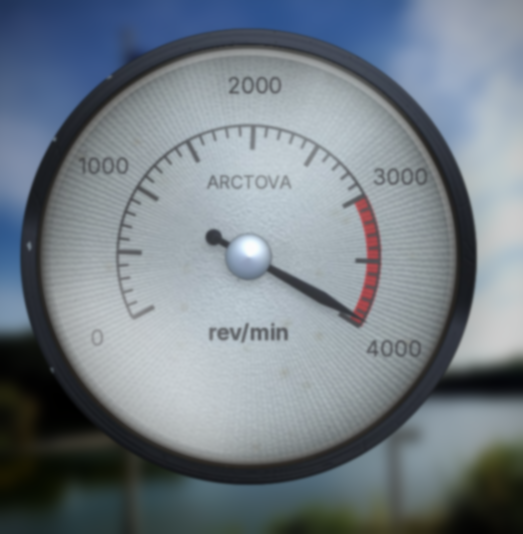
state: 3950 rpm
